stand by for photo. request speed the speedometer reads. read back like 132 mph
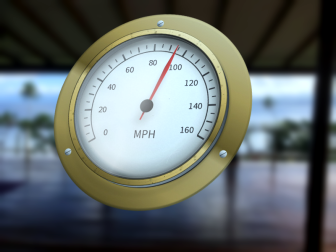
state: 95 mph
